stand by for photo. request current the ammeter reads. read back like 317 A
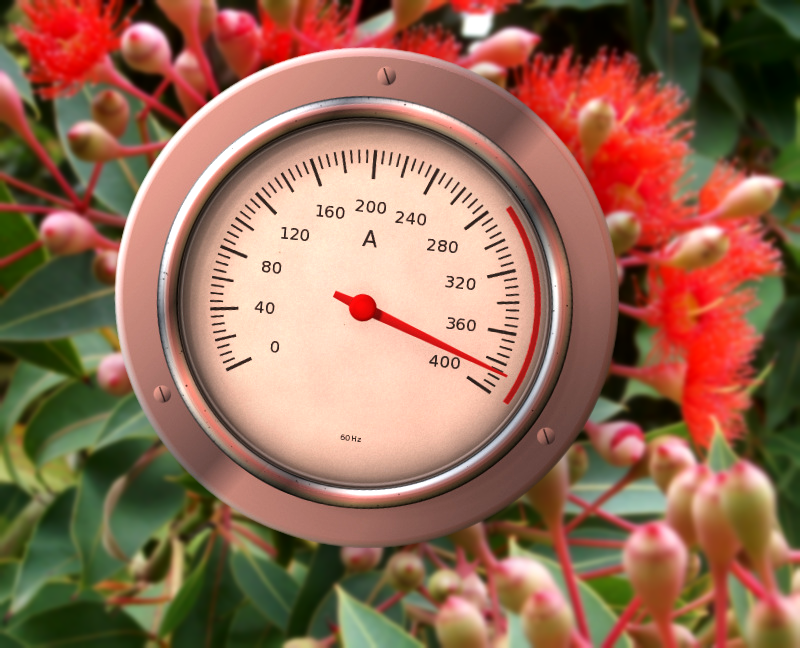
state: 385 A
